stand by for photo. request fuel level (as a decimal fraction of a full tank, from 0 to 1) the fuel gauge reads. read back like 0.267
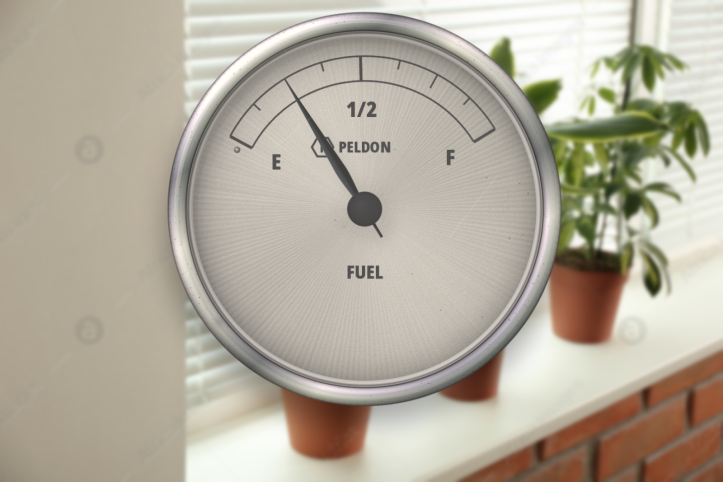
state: 0.25
